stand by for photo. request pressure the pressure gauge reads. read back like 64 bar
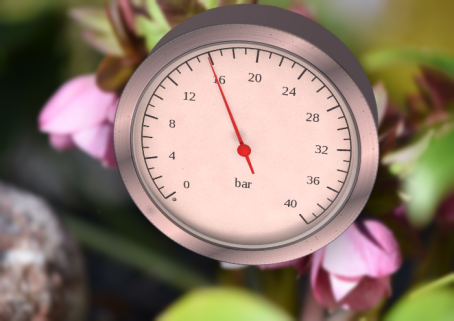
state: 16 bar
